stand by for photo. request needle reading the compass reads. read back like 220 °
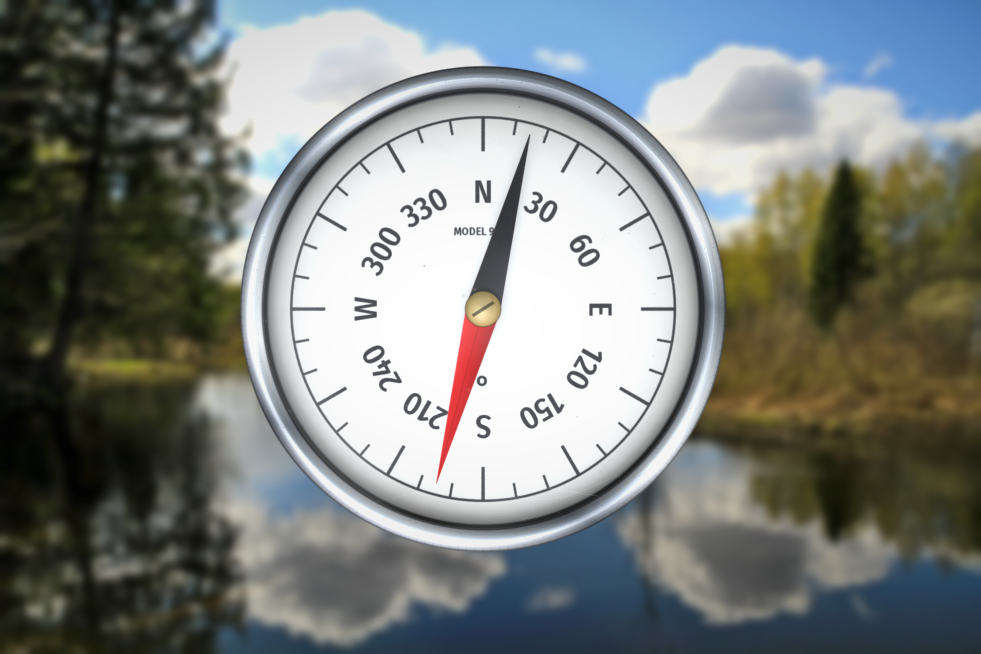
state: 195 °
